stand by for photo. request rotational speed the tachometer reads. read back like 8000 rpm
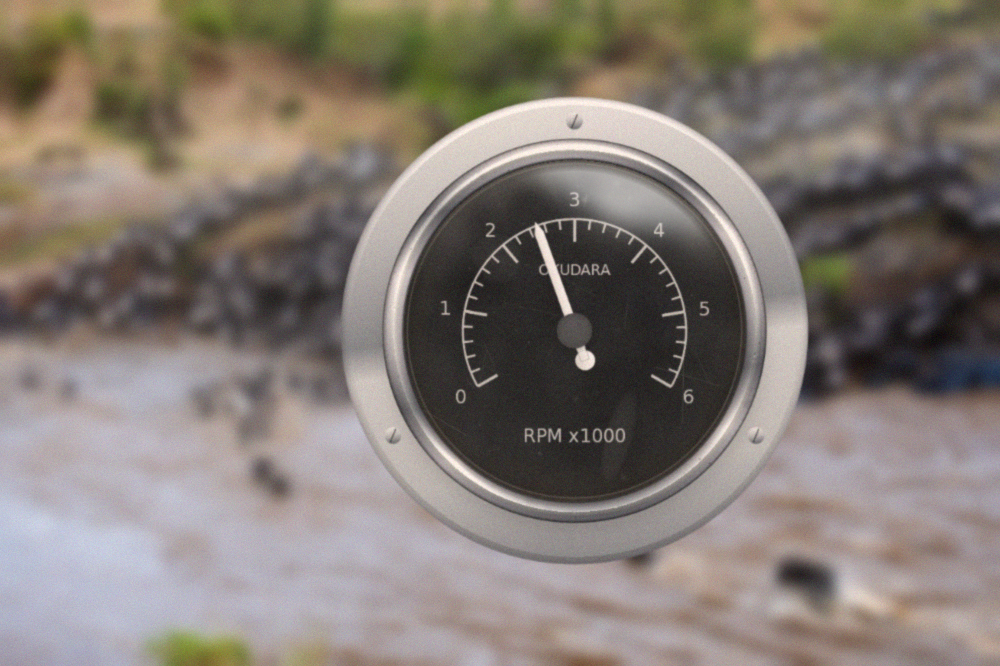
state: 2500 rpm
